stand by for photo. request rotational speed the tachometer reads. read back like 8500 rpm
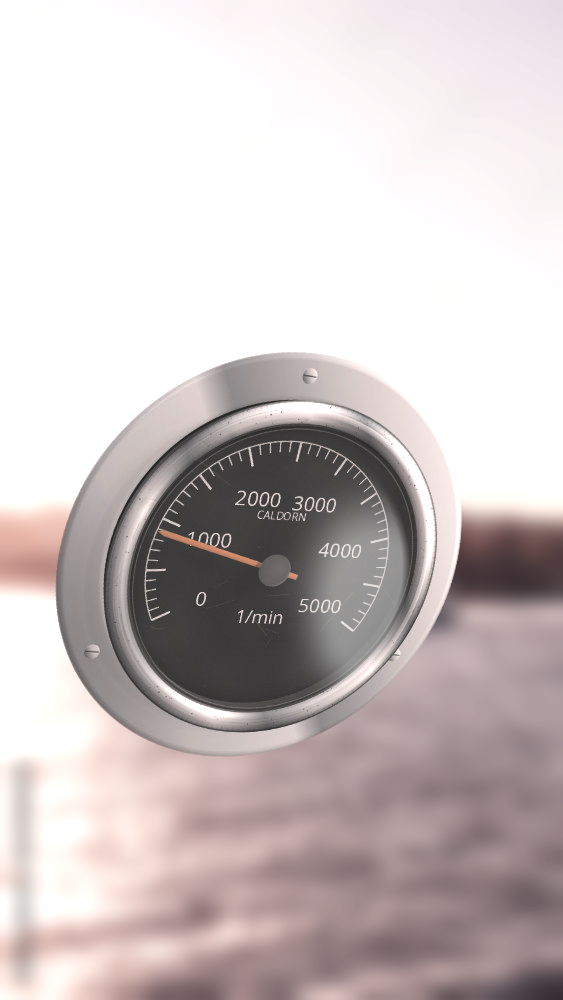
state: 900 rpm
